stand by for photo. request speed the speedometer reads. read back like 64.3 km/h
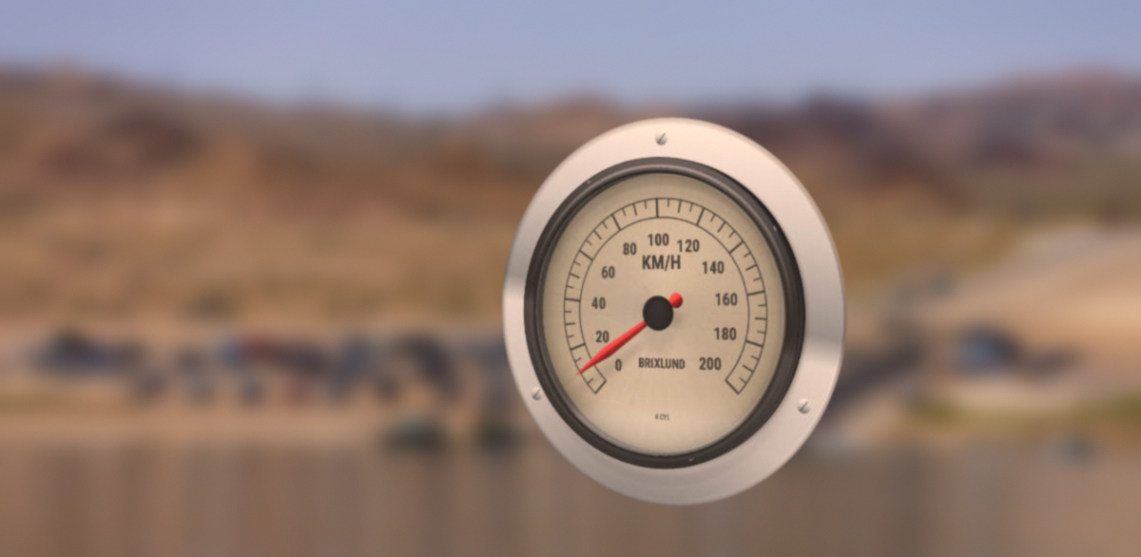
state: 10 km/h
